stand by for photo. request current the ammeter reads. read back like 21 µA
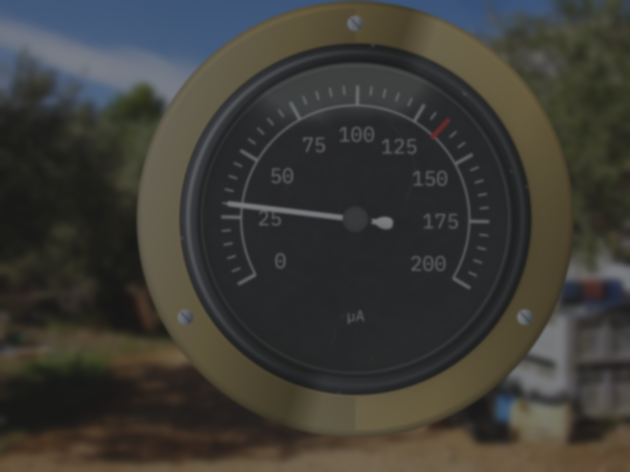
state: 30 µA
